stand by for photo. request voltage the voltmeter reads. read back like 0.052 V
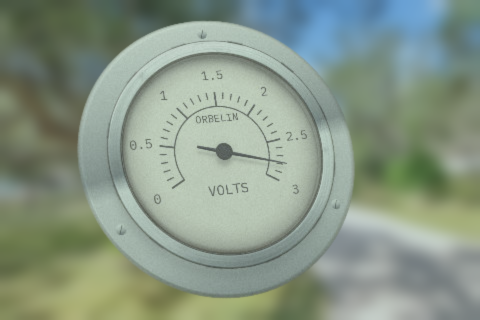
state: 2.8 V
